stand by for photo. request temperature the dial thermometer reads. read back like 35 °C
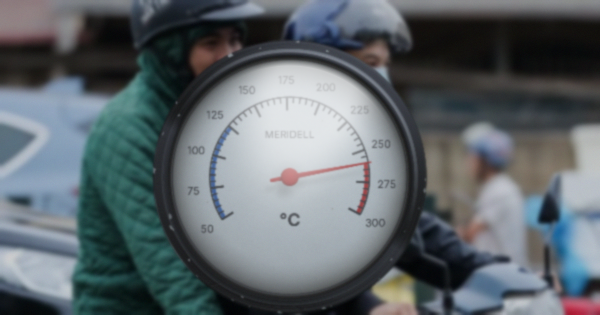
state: 260 °C
